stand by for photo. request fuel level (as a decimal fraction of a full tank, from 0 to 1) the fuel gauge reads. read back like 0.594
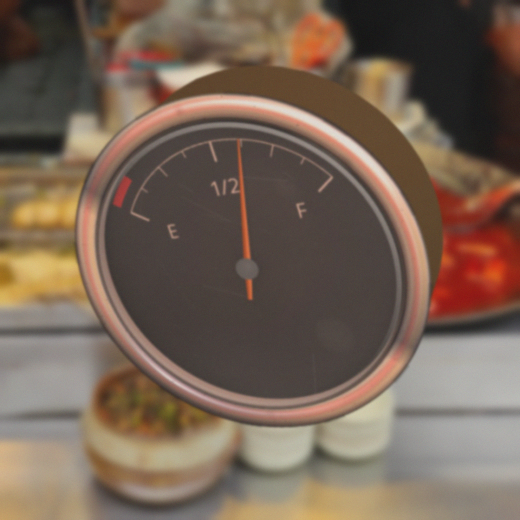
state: 0.625
